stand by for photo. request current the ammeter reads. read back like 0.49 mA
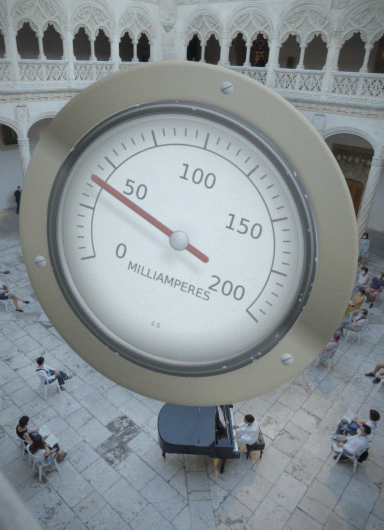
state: 40 mA
